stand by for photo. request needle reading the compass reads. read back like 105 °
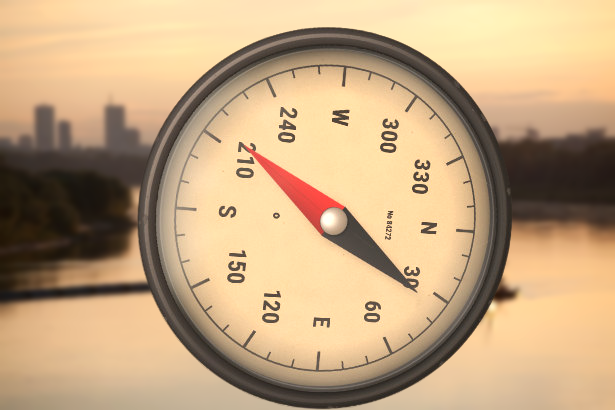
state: 215 °
